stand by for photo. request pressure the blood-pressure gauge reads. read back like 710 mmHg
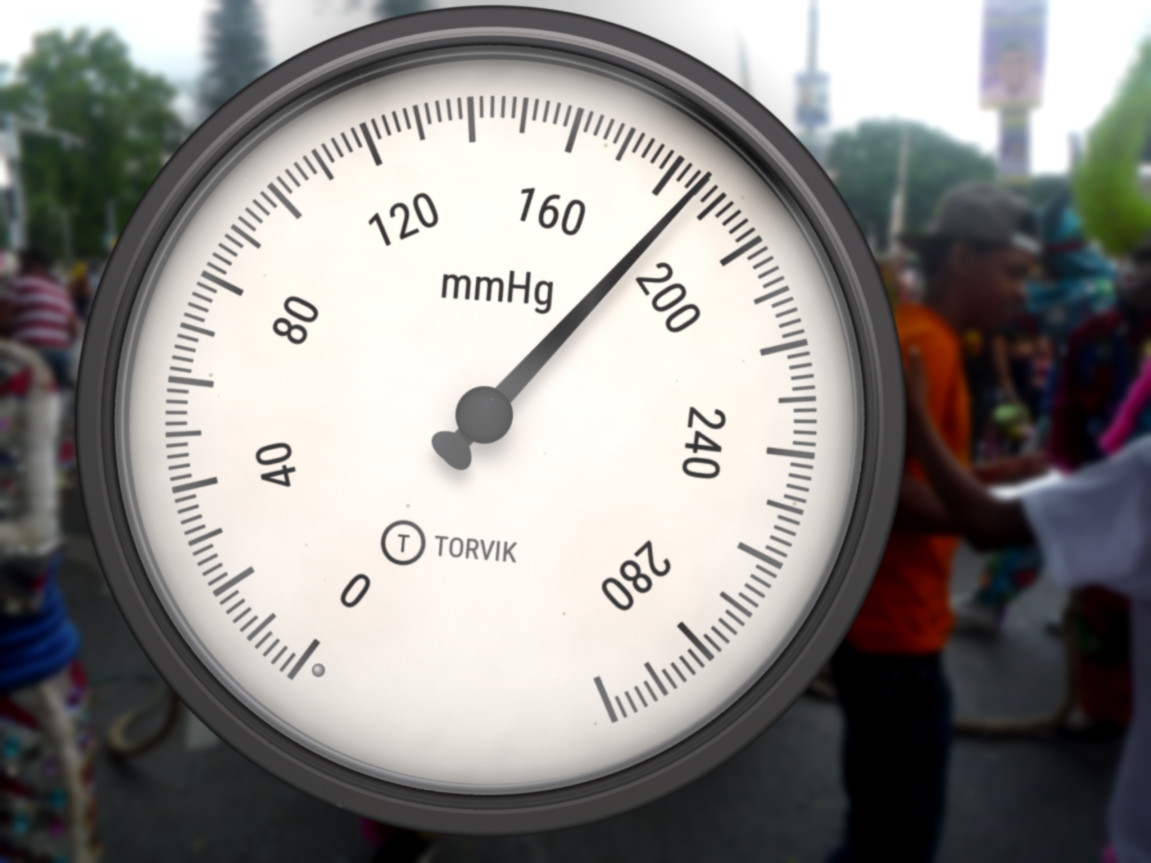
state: 186 mmHg
